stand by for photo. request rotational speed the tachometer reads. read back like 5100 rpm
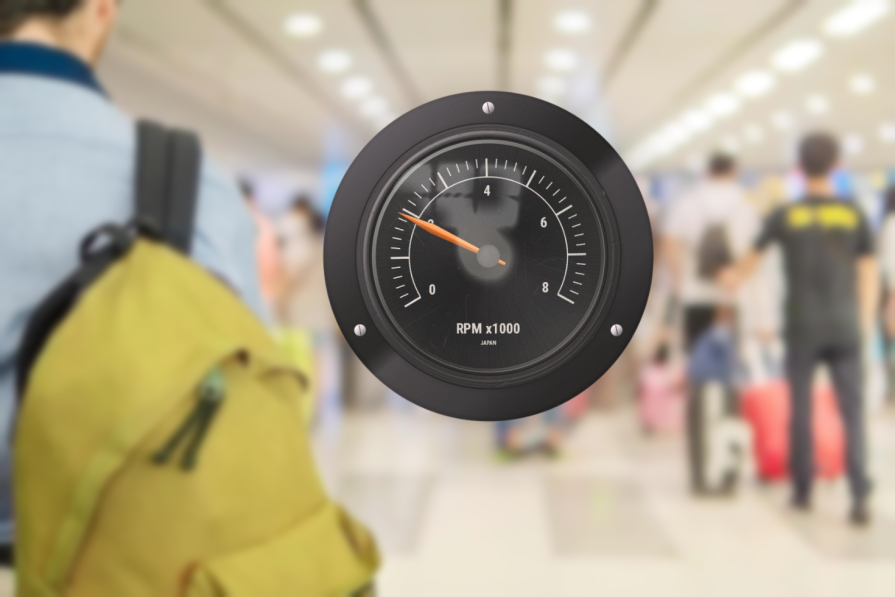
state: 1900 rpm
